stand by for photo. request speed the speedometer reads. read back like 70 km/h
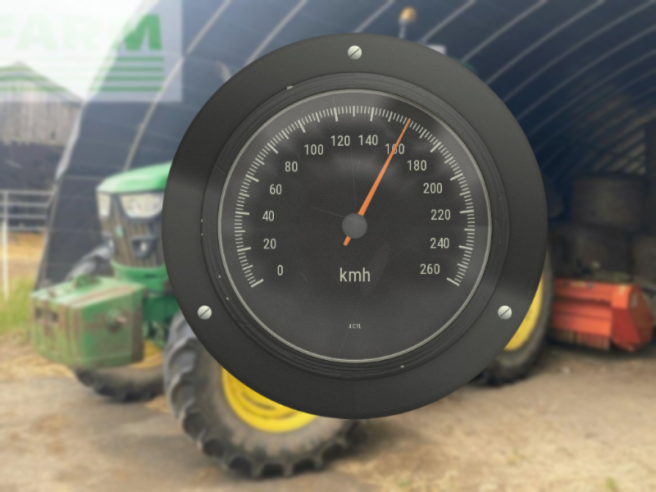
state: 160 km/h
